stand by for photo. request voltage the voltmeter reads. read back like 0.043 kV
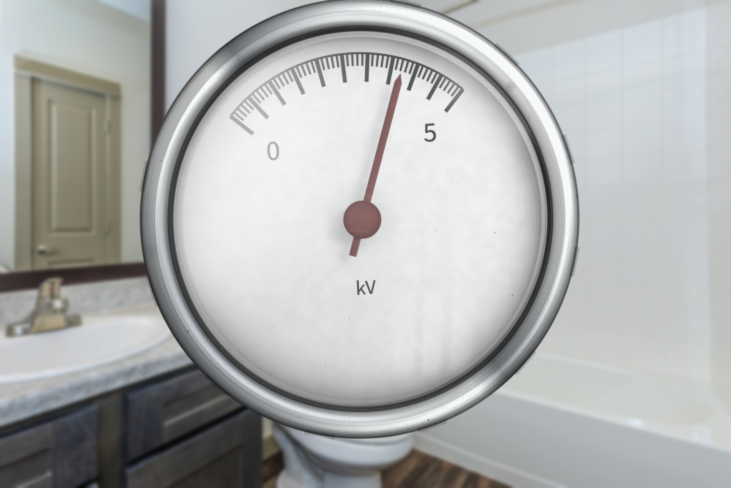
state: 3.7 kV
